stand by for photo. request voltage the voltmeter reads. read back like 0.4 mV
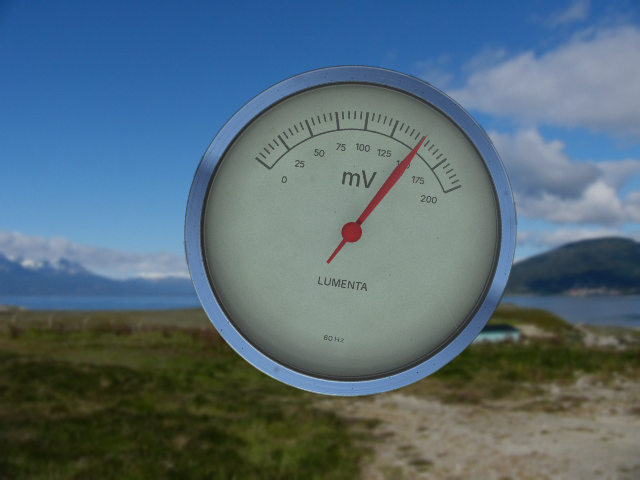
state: 150 mV
